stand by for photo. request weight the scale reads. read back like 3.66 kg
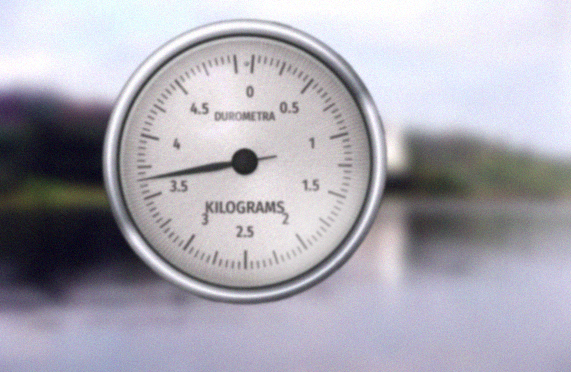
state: 3.65 kg
